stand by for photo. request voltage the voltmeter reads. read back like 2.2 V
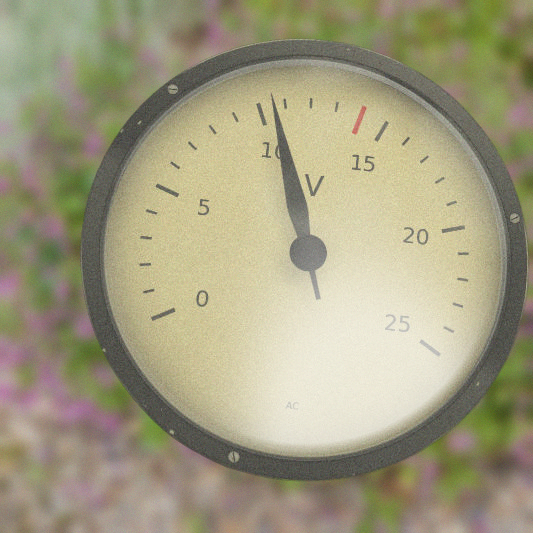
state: 10.5 V
